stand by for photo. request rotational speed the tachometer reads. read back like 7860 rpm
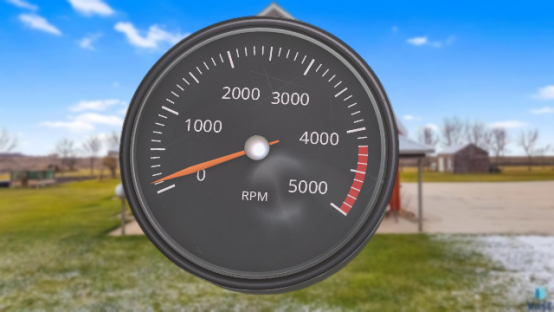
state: 100 rpm
